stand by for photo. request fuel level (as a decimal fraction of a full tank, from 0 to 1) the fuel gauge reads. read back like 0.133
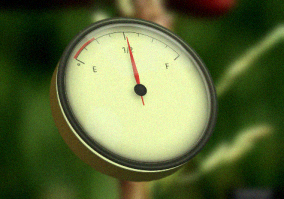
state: 0.5
